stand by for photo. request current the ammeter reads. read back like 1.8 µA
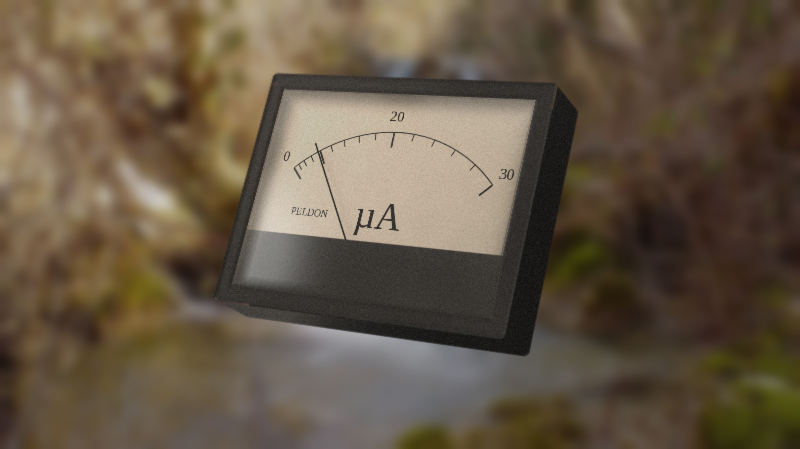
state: 10 µA
